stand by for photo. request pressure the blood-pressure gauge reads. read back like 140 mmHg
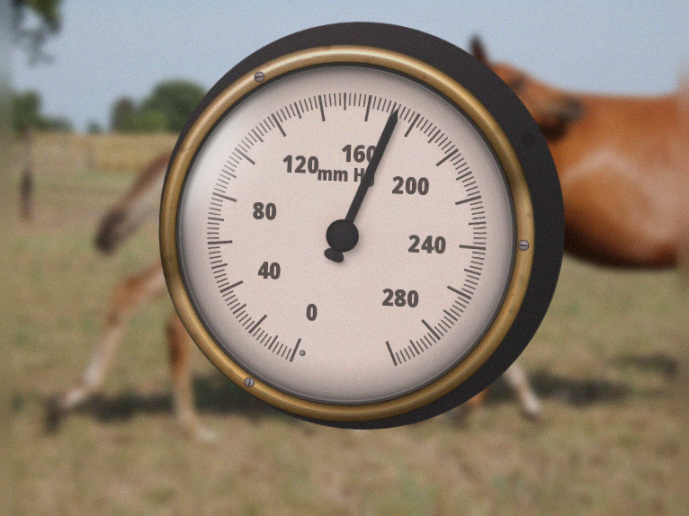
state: 172 mmHg
